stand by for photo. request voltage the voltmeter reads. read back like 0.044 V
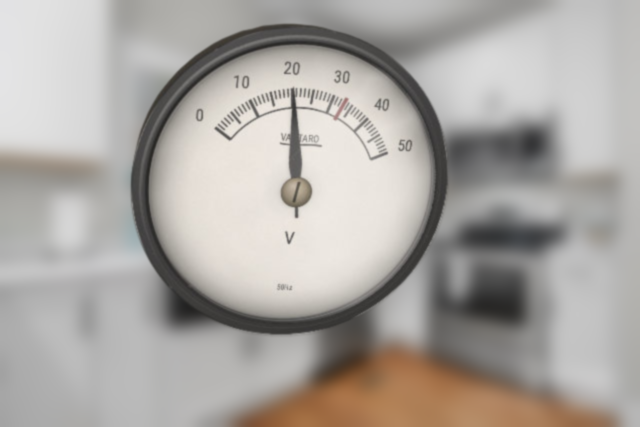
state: 20 V
